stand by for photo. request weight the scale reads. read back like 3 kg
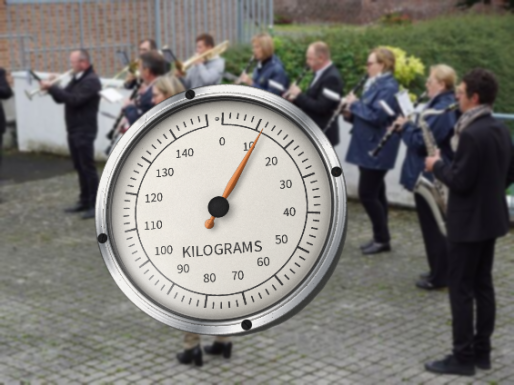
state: 12 kg
